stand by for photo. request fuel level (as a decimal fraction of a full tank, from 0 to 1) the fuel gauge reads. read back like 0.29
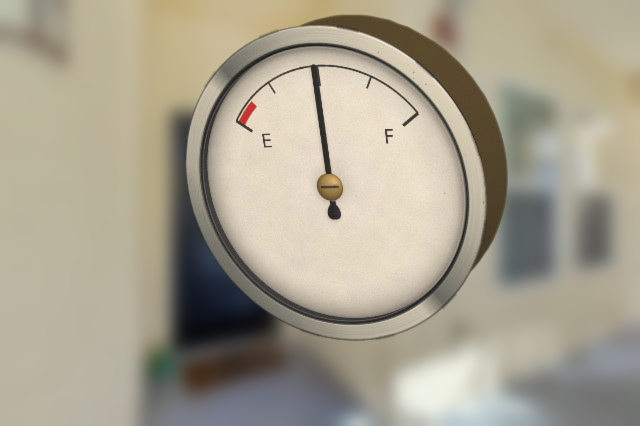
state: 0.5
